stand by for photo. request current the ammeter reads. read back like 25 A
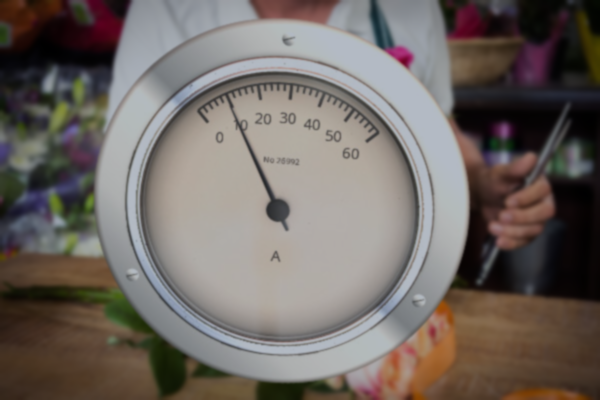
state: 10 A
